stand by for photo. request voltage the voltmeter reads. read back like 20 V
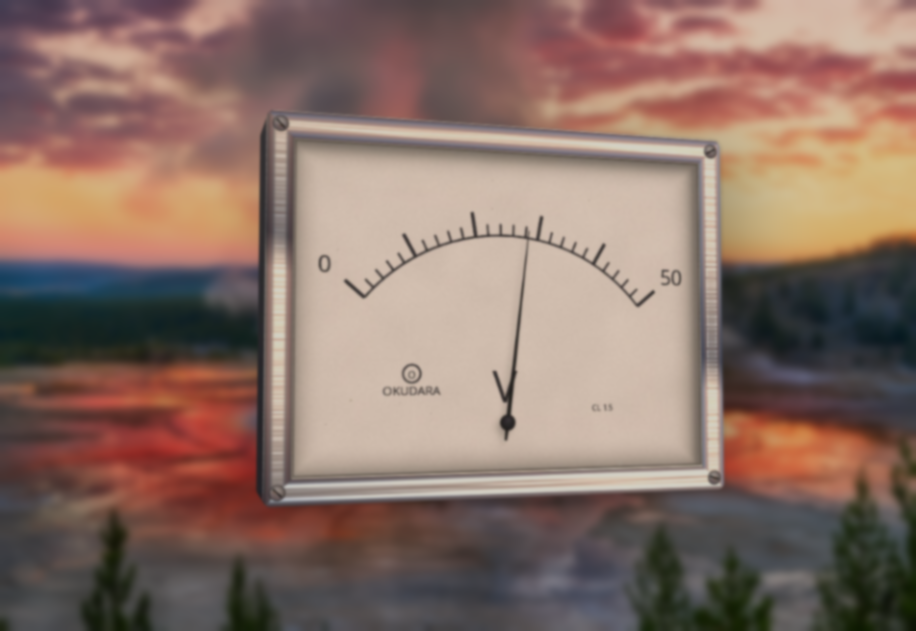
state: 28 V
